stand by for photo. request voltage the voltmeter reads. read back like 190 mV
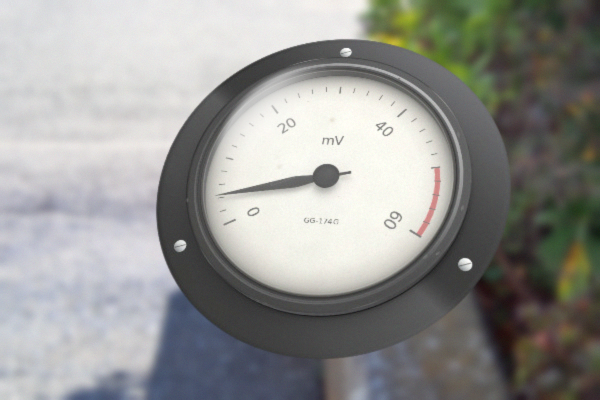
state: 4 mV
